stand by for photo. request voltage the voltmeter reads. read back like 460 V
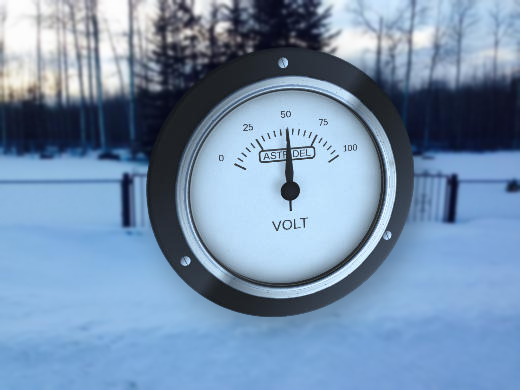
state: 50 V
